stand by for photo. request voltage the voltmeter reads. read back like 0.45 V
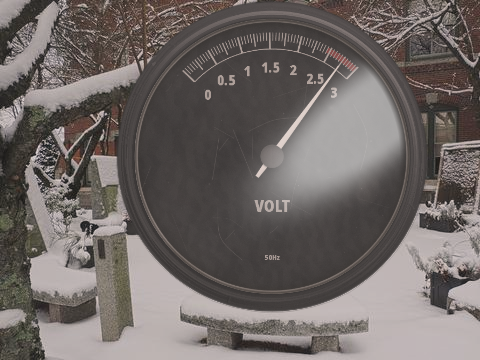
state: 2.75 V
